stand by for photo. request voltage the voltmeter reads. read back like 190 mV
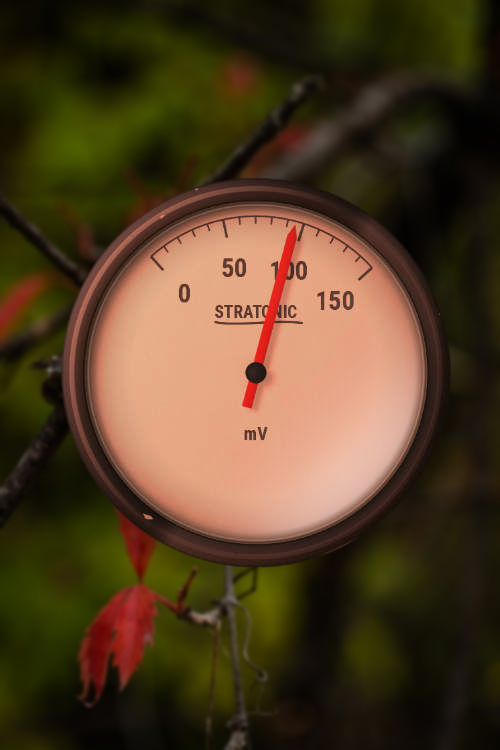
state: 95 mV
